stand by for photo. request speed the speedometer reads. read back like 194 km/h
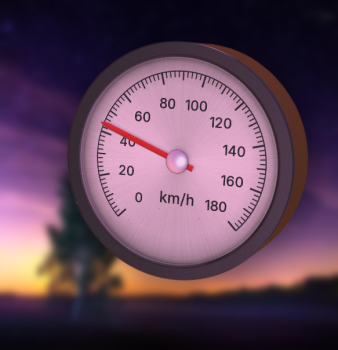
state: 44 km/h
